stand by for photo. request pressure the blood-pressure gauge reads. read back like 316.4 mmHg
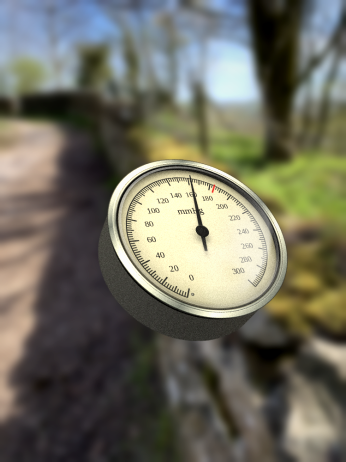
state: 160 mmHg
